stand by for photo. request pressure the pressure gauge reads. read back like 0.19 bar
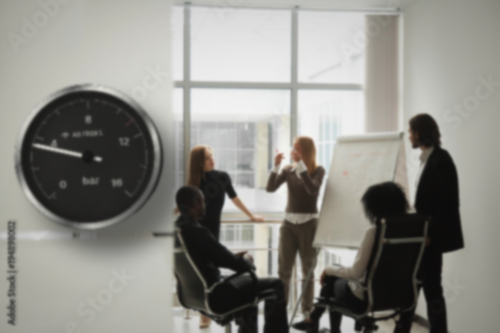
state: 3.5 bar
